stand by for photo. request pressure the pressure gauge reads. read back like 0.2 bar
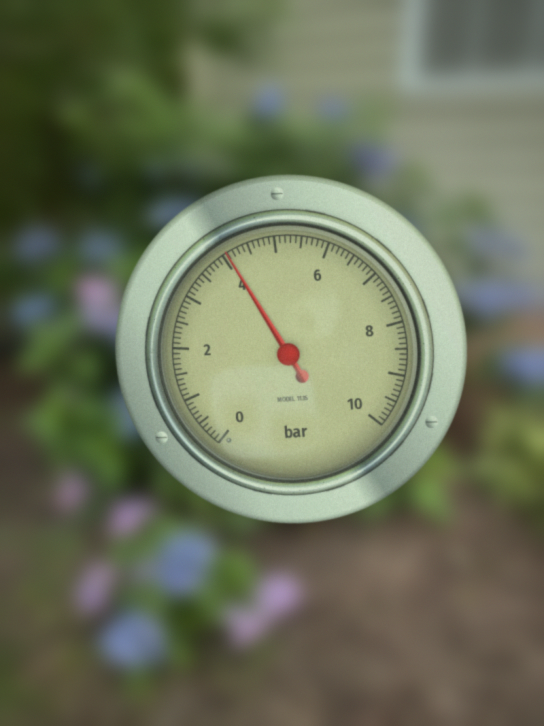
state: 4.1 bar
